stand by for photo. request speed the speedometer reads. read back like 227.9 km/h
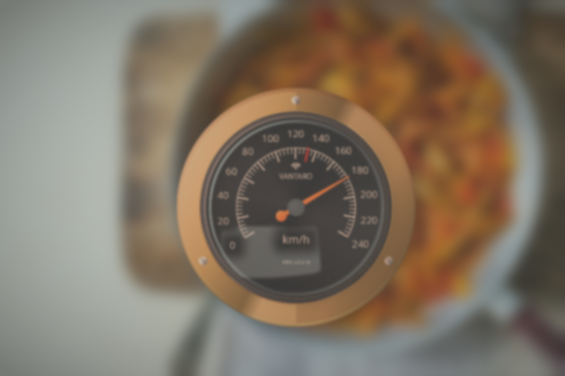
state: 180 km/h
